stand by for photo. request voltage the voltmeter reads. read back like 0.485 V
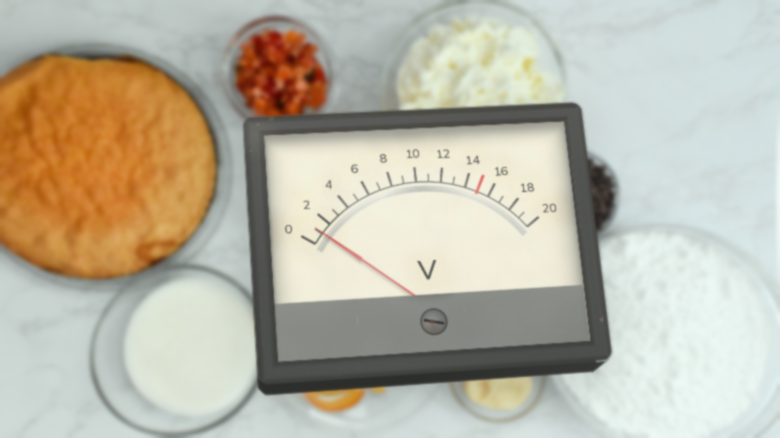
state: 1 V
